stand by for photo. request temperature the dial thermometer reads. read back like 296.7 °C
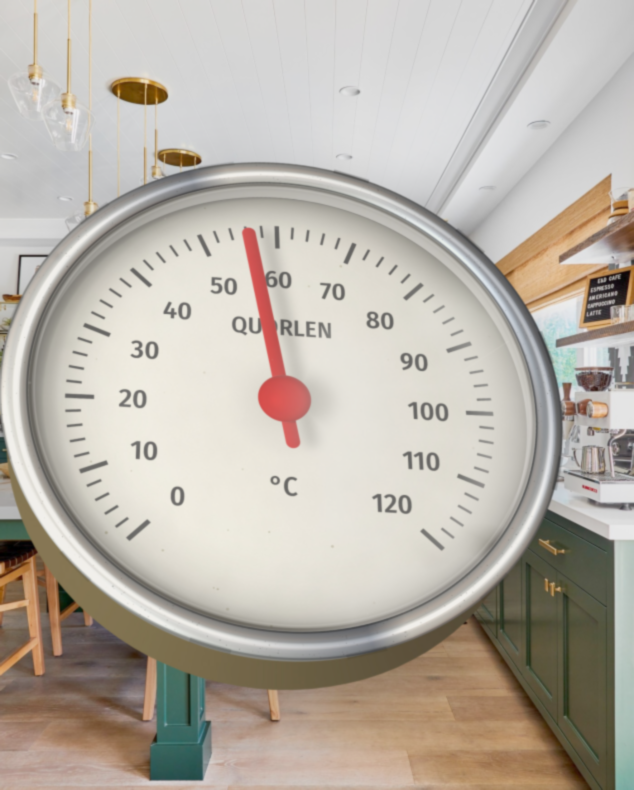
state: 56 °C
